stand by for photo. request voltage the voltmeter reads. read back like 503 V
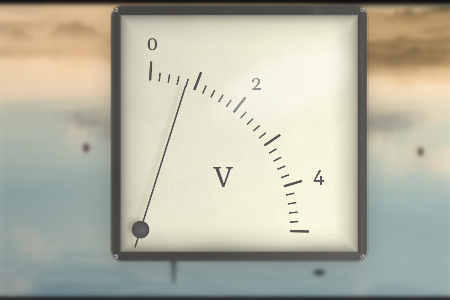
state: 0.8 V
